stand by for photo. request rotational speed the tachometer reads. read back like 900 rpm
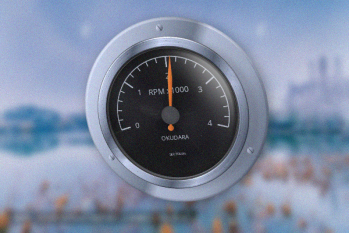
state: 2100 rpm
